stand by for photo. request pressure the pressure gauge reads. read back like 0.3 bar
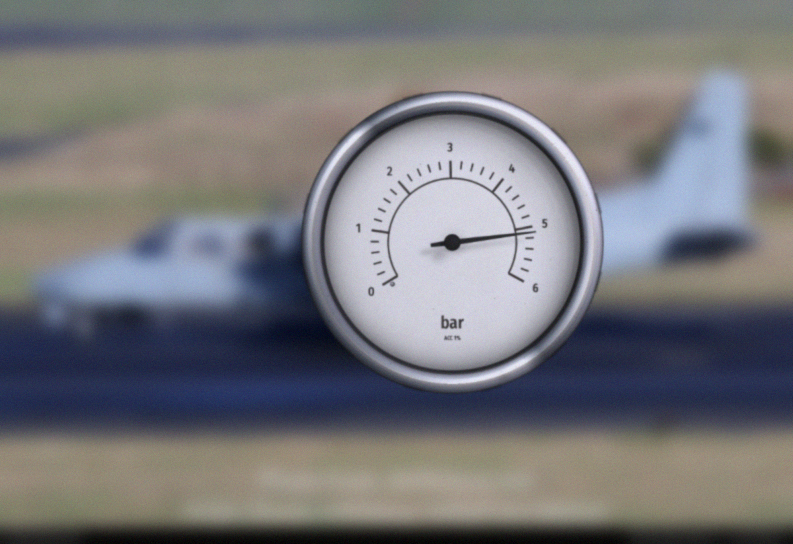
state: 5.1 bar
